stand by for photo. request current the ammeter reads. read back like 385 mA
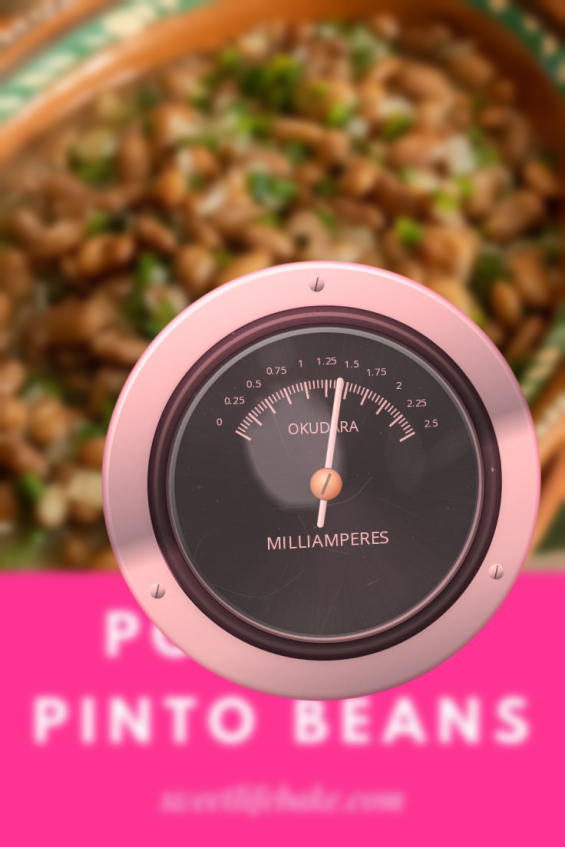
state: 1.4 mA
